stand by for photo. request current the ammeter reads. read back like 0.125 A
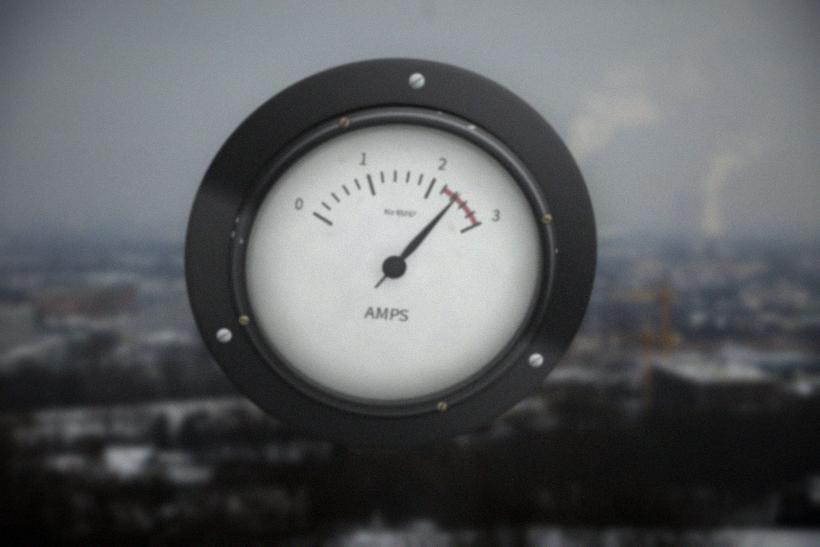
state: 2.4 A
